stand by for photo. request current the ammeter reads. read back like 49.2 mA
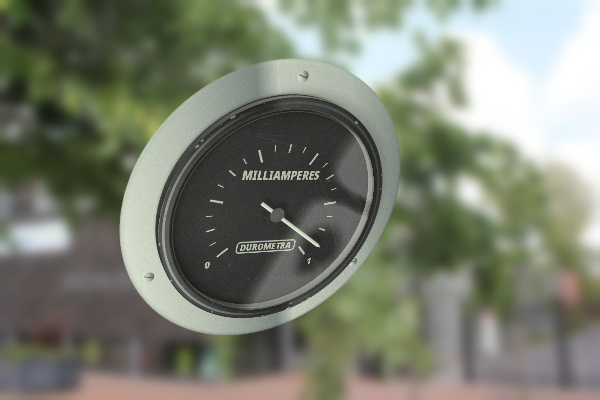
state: 0.95 mA
